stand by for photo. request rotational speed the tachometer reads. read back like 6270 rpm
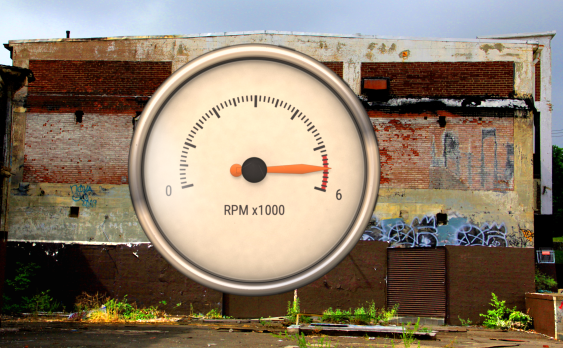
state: 5500 rpm
